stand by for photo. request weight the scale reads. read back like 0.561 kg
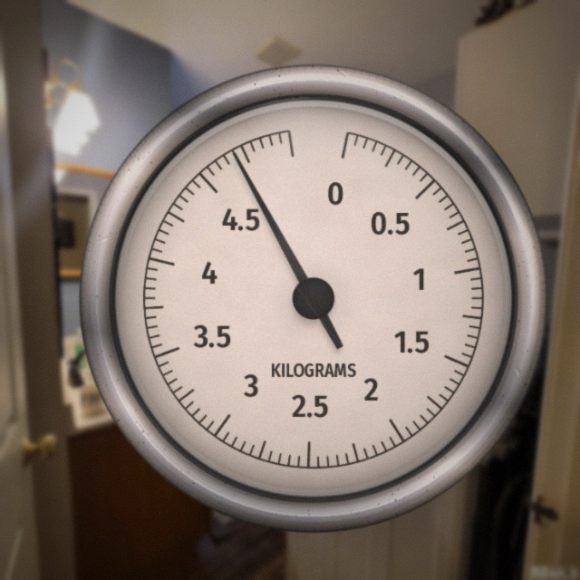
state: 4.7 kg
